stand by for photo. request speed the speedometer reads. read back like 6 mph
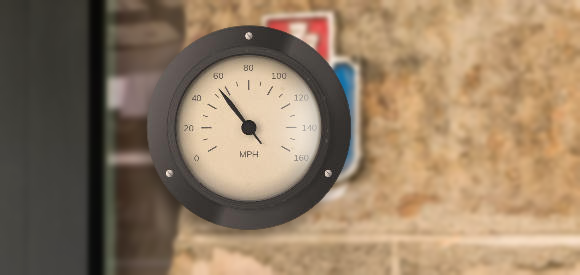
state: 55 mph
